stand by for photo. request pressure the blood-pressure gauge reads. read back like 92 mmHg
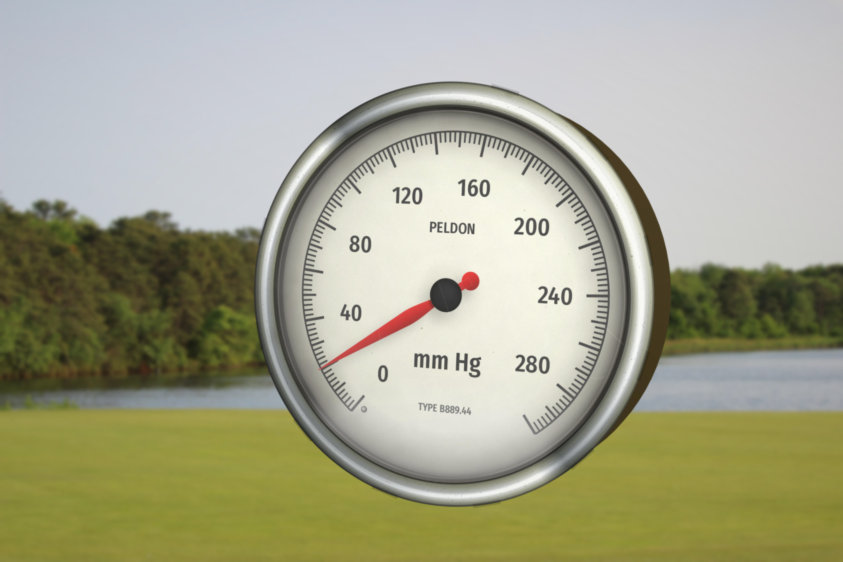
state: 20 mmHg
